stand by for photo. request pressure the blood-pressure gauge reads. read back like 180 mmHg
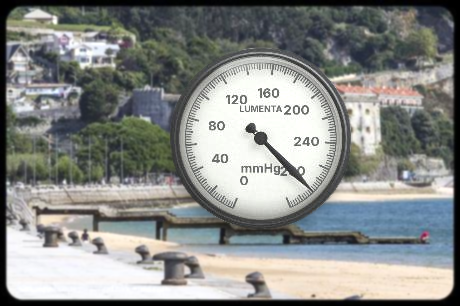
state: 280 mmHg
